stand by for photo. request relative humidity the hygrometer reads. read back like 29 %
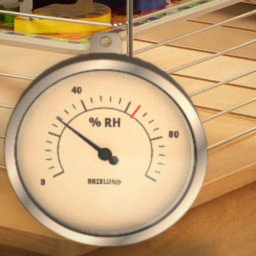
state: 28 %
